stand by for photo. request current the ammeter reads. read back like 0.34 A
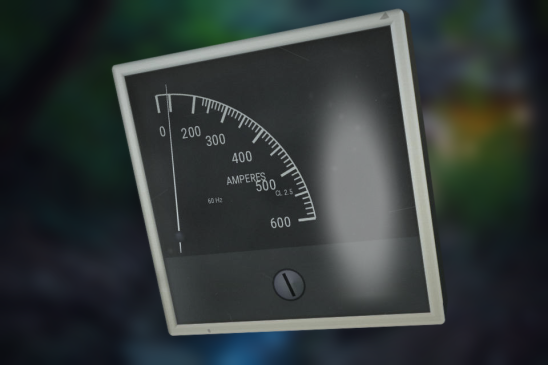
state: 100 A
